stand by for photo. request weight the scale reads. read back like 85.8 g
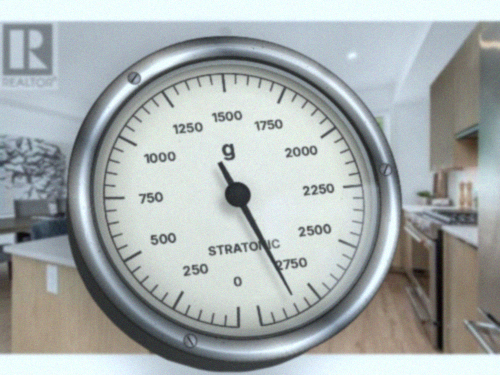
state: 2850 g
